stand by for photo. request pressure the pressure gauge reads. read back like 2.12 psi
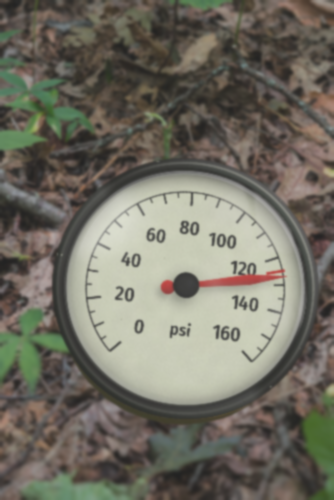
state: 127.5 psi
